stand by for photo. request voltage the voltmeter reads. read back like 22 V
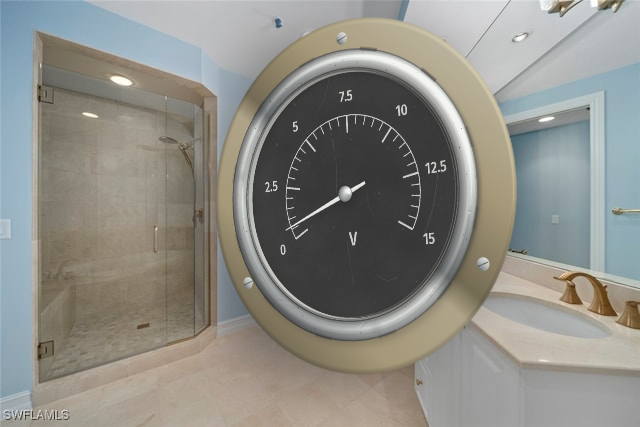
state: 0.5 V
